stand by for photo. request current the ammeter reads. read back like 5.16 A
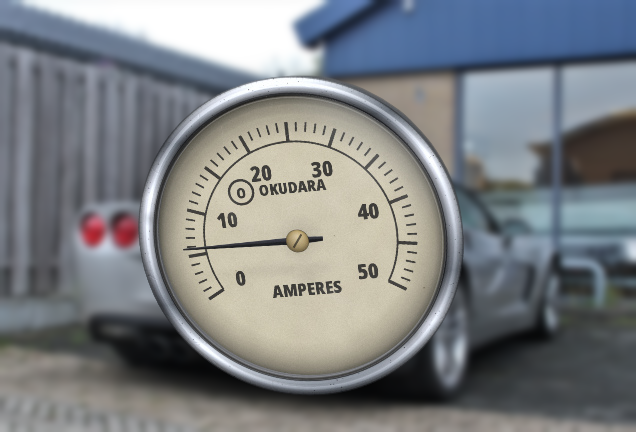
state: 6 A
